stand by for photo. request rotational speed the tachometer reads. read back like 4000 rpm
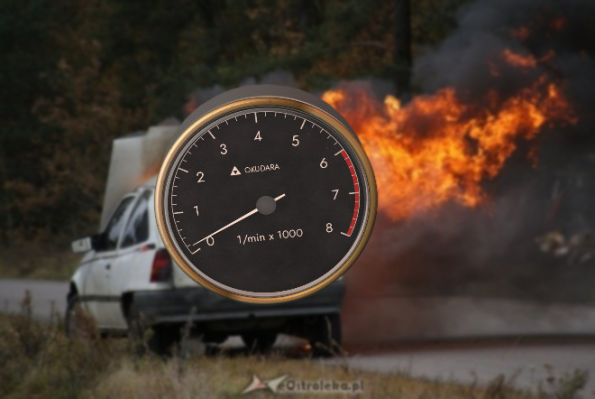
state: 200 rpm
